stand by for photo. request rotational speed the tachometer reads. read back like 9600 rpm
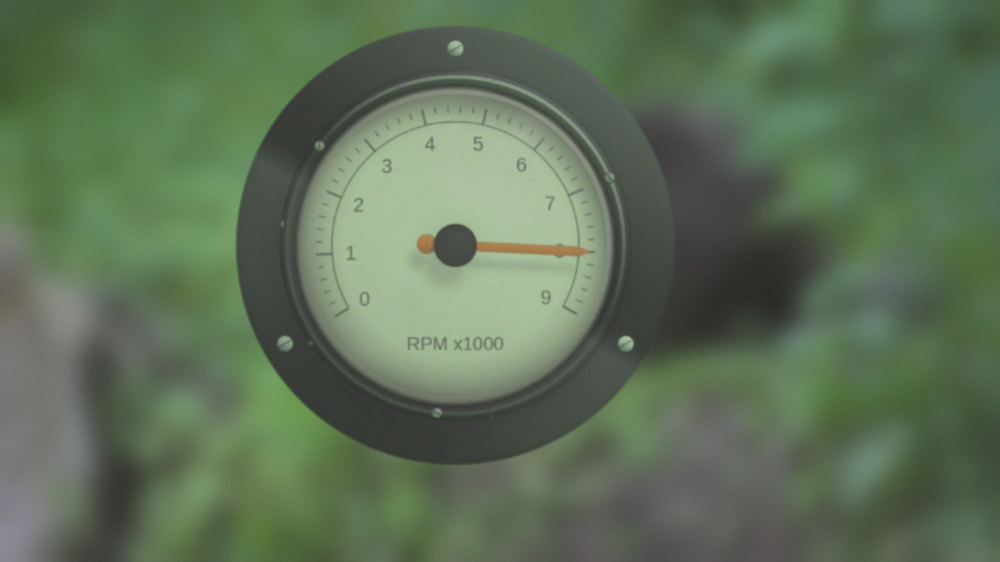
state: 8000 rpm
